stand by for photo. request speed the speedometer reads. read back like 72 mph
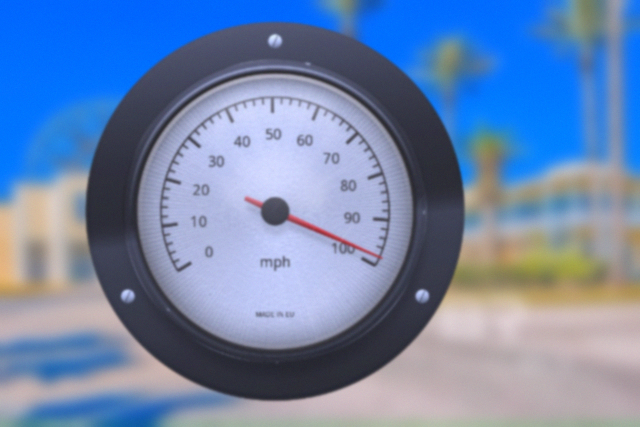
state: 98 mph
